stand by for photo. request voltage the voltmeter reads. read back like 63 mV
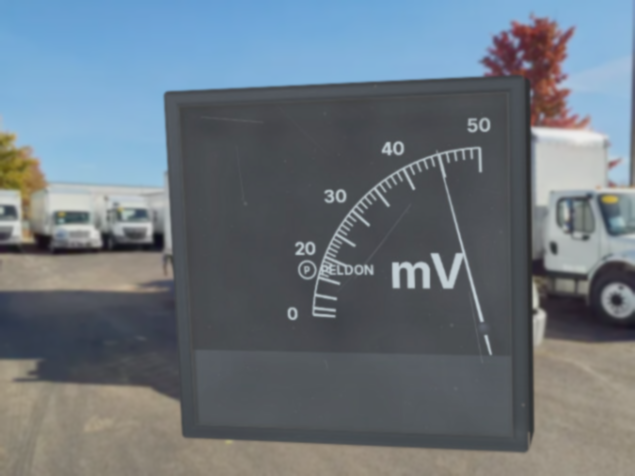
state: 45 mV
